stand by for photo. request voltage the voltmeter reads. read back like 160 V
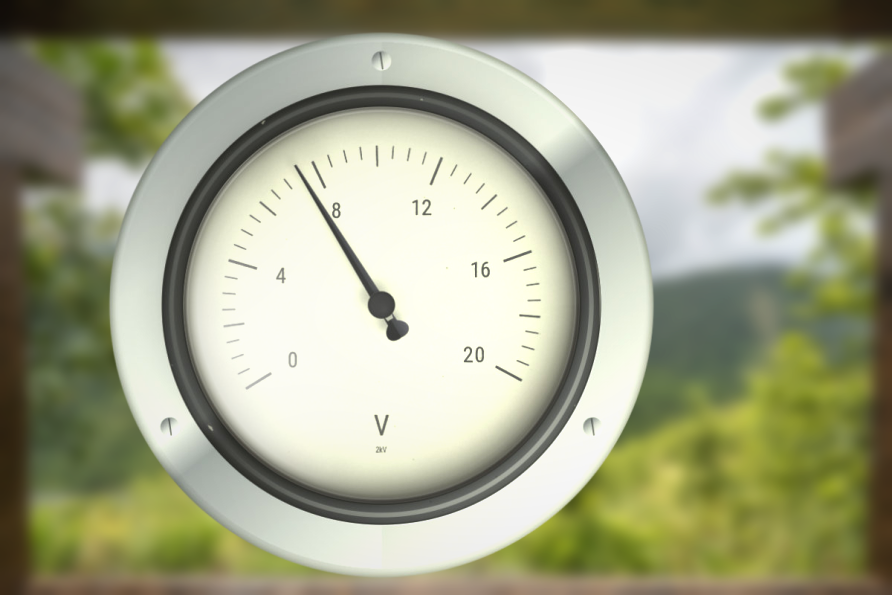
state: 7.5 V
